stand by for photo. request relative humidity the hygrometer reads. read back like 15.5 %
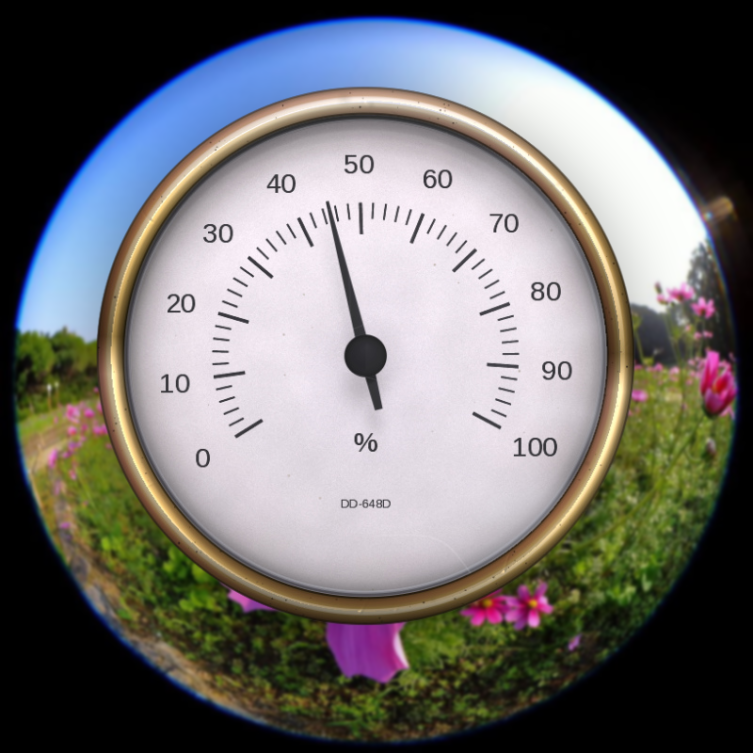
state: 45 %
